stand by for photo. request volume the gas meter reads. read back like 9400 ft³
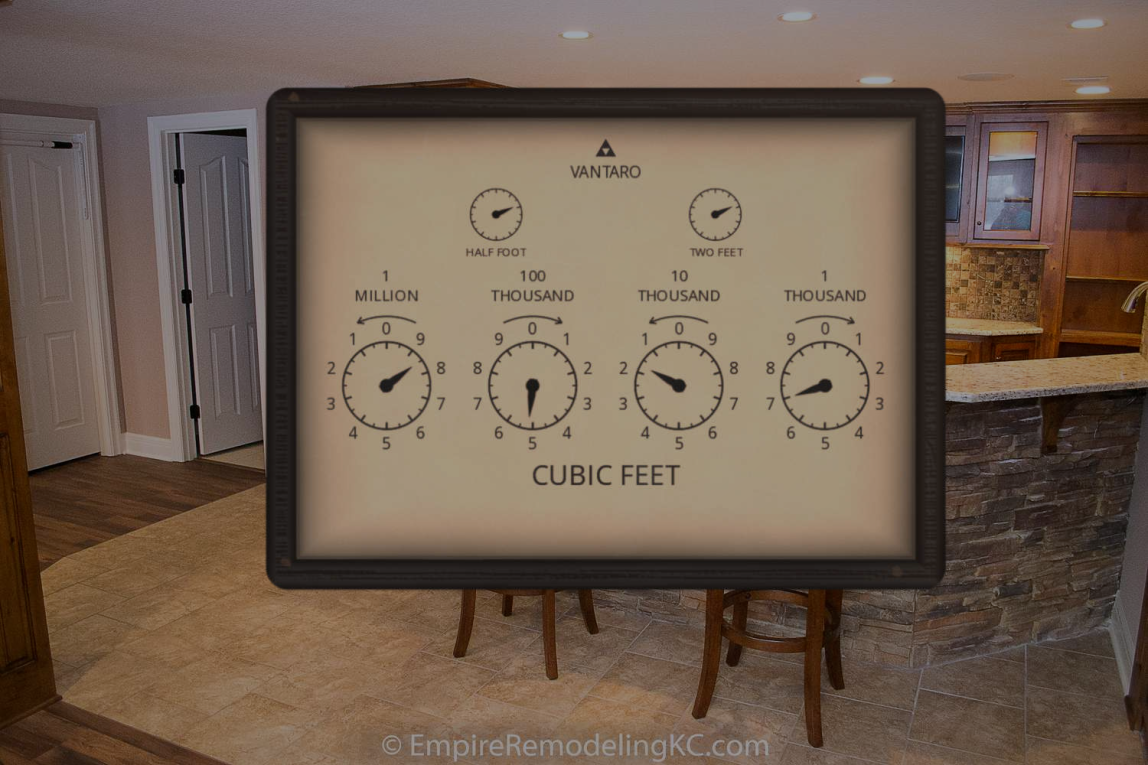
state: 851700 ft³
